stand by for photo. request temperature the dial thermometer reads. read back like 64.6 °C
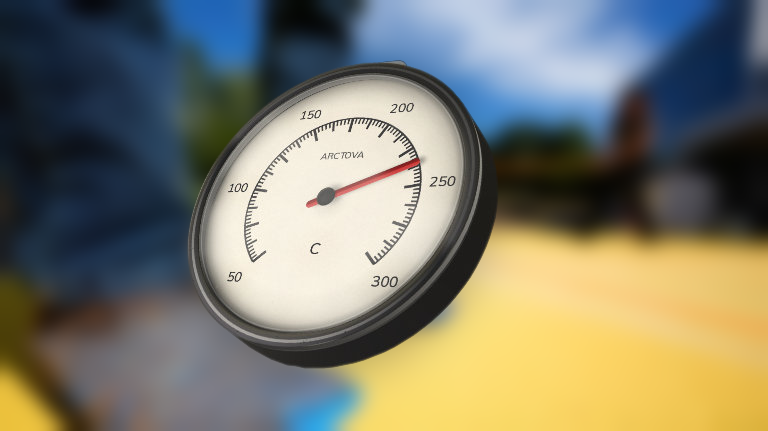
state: 237.5 °C
